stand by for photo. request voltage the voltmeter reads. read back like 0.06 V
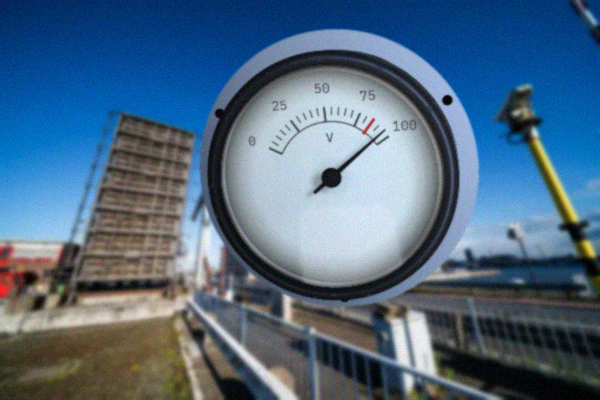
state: 95 V
